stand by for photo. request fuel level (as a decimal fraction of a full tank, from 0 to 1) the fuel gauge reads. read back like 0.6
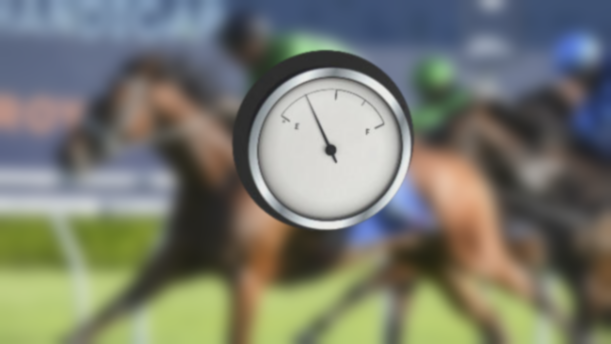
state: 0.25
